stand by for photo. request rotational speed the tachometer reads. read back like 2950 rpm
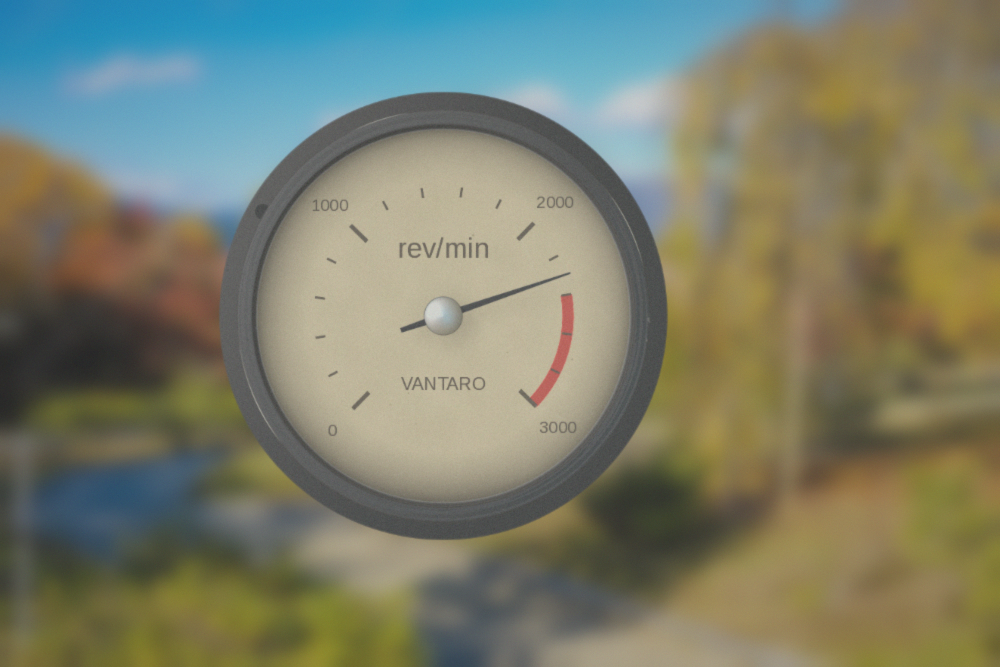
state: 2300 rpm
